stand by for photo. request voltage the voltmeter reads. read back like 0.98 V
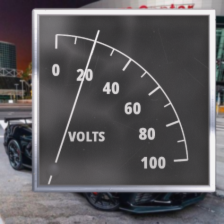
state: 20 V
